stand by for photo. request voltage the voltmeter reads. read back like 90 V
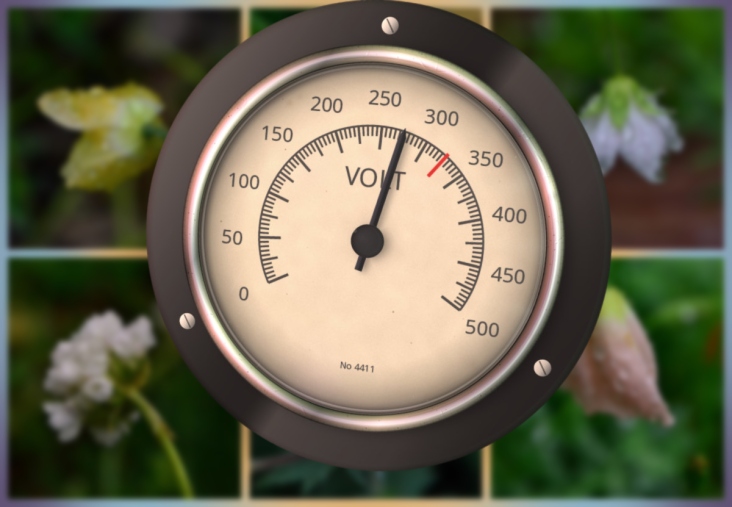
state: 275 V
